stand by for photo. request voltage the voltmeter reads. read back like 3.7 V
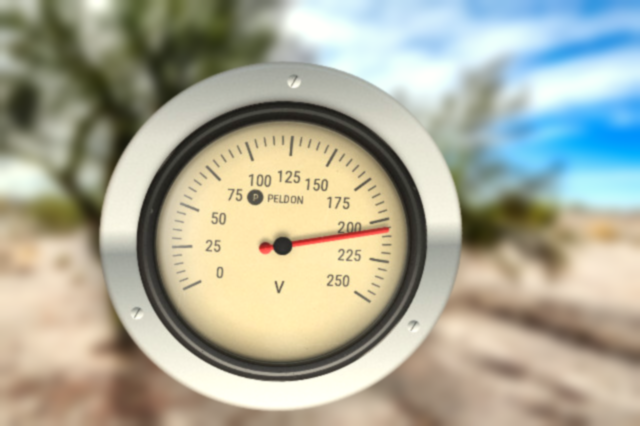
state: 205 V
